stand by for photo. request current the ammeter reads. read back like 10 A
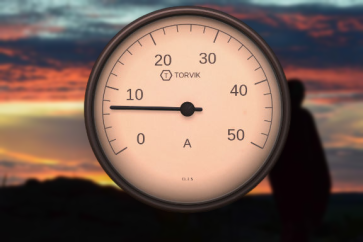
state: 7 A
